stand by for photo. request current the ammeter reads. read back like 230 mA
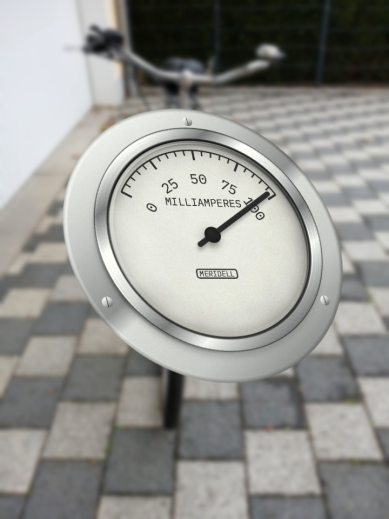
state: 97.5 mA
